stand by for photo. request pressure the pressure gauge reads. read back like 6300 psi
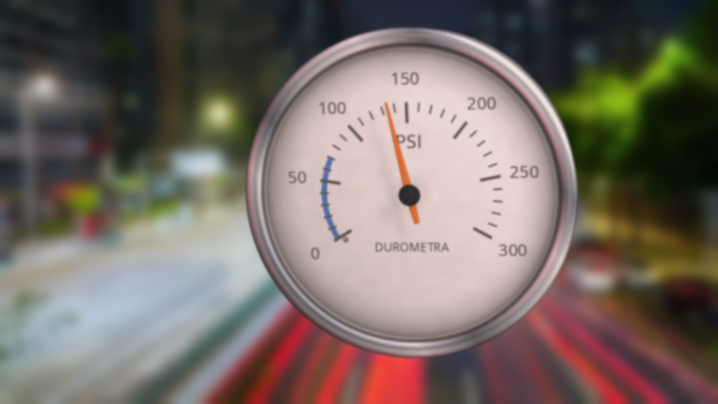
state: 135 psi
